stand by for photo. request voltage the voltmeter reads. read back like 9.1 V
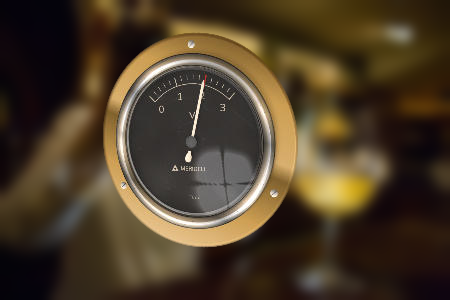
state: 2 V
